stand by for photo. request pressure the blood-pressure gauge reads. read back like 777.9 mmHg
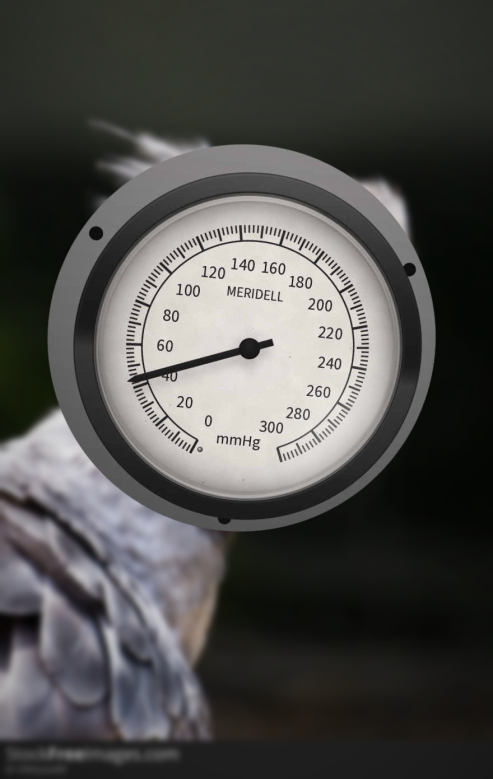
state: 44 mmHg
